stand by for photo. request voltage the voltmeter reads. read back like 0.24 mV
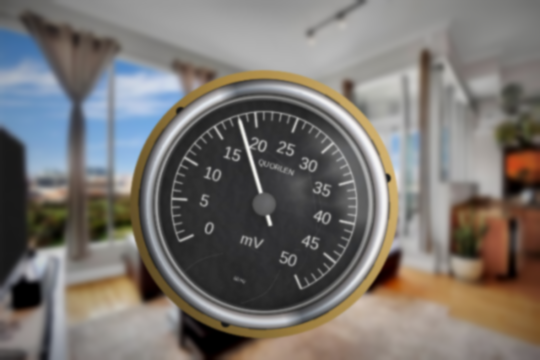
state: 18 mV
